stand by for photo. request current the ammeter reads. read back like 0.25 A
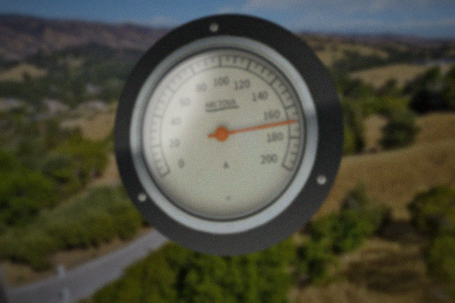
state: 170 A
